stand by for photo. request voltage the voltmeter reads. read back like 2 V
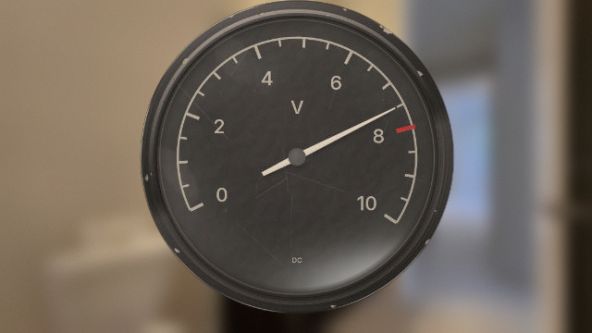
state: 7.5 V
